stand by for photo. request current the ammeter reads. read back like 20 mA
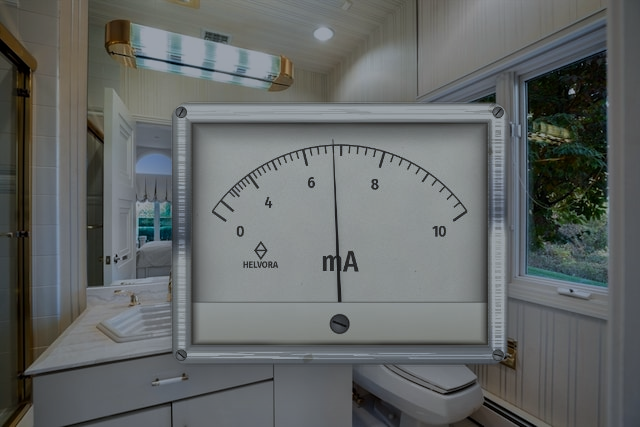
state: 6.8 mA
